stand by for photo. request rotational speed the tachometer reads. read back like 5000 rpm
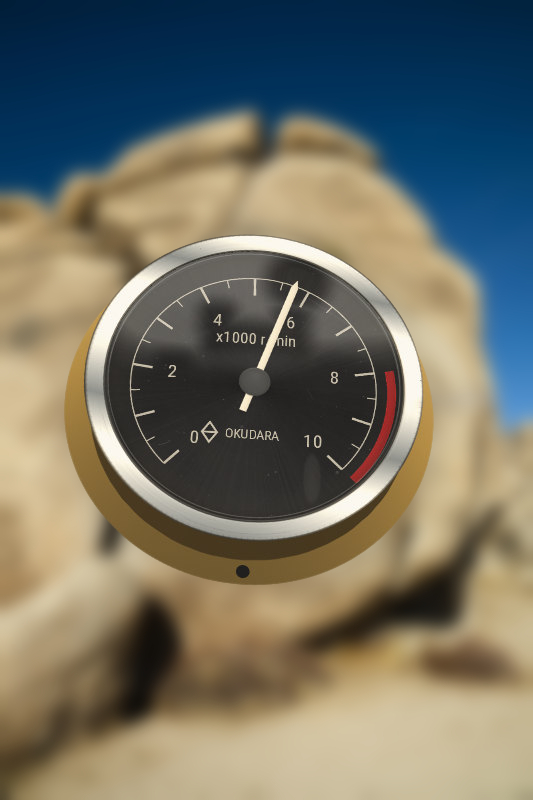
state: 5750 rpm
